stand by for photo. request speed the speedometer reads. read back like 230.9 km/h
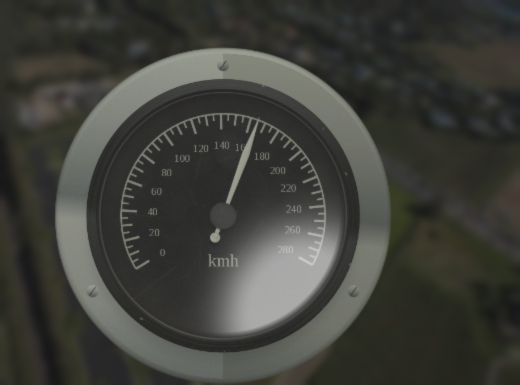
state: 165 km/h
